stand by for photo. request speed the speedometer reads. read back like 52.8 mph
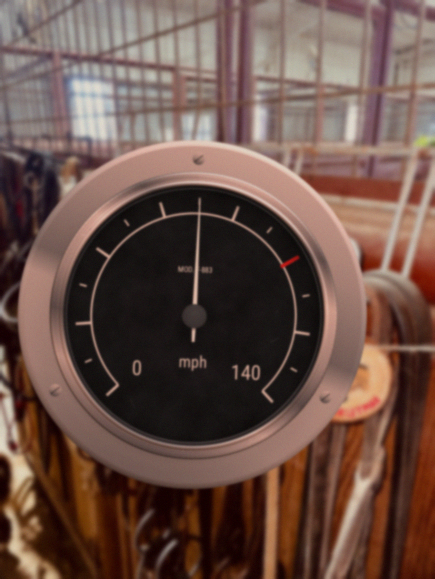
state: 70 mph
